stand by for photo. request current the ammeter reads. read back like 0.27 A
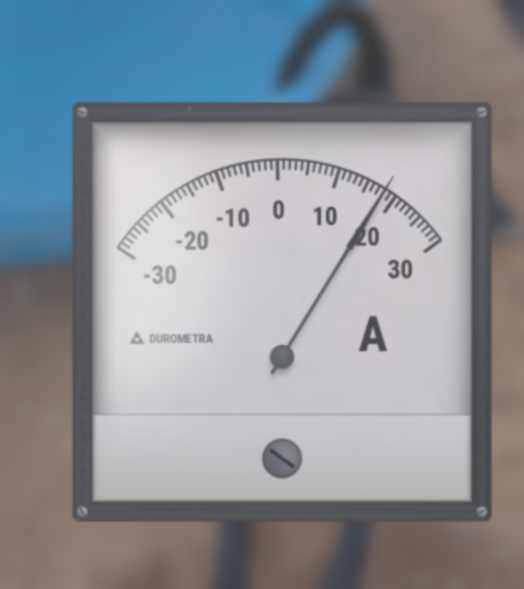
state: 18 A
